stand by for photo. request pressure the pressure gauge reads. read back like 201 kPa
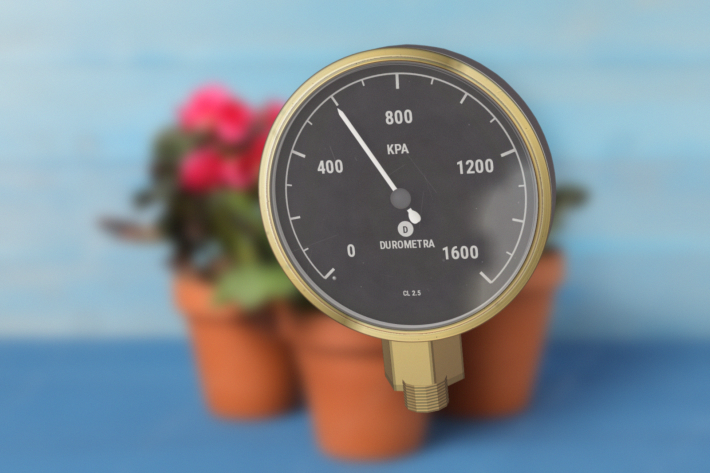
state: 600 kPa
